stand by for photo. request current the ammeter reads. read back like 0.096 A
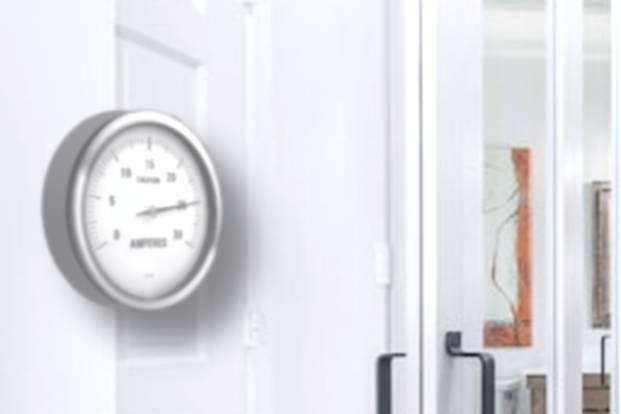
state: 25 A
